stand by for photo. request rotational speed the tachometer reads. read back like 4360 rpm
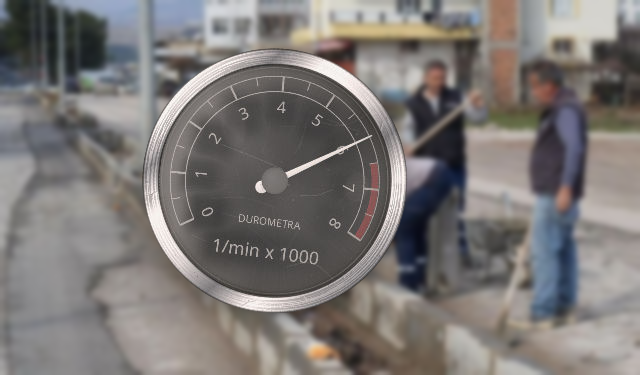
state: 6000 rpm
